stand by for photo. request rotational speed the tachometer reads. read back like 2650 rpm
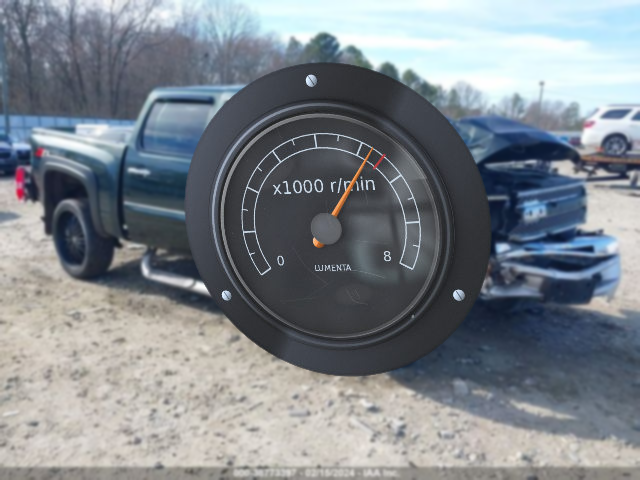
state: 5250 rpm
